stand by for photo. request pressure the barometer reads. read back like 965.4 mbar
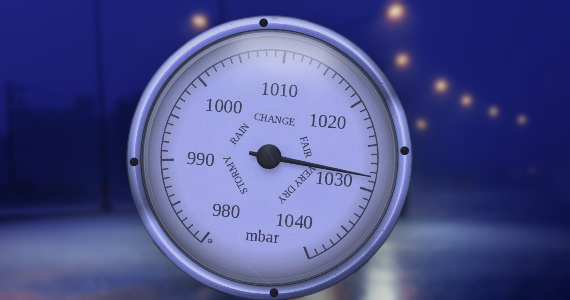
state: 1028.5 mbar
